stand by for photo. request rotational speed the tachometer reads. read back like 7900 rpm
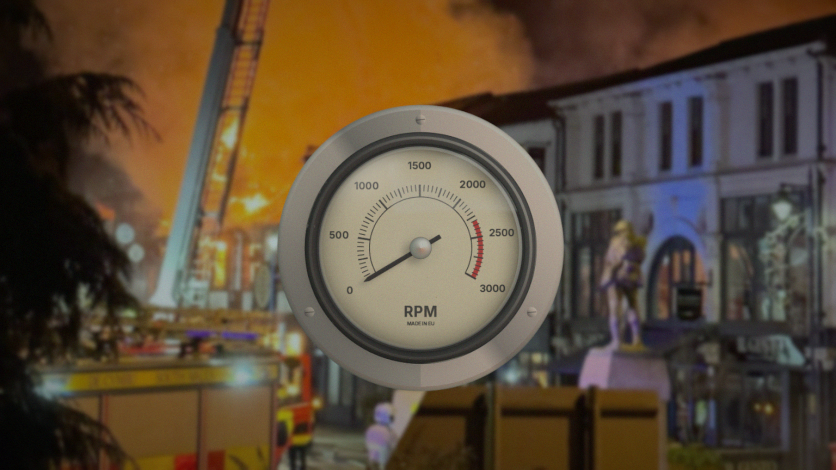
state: 0 rpm
